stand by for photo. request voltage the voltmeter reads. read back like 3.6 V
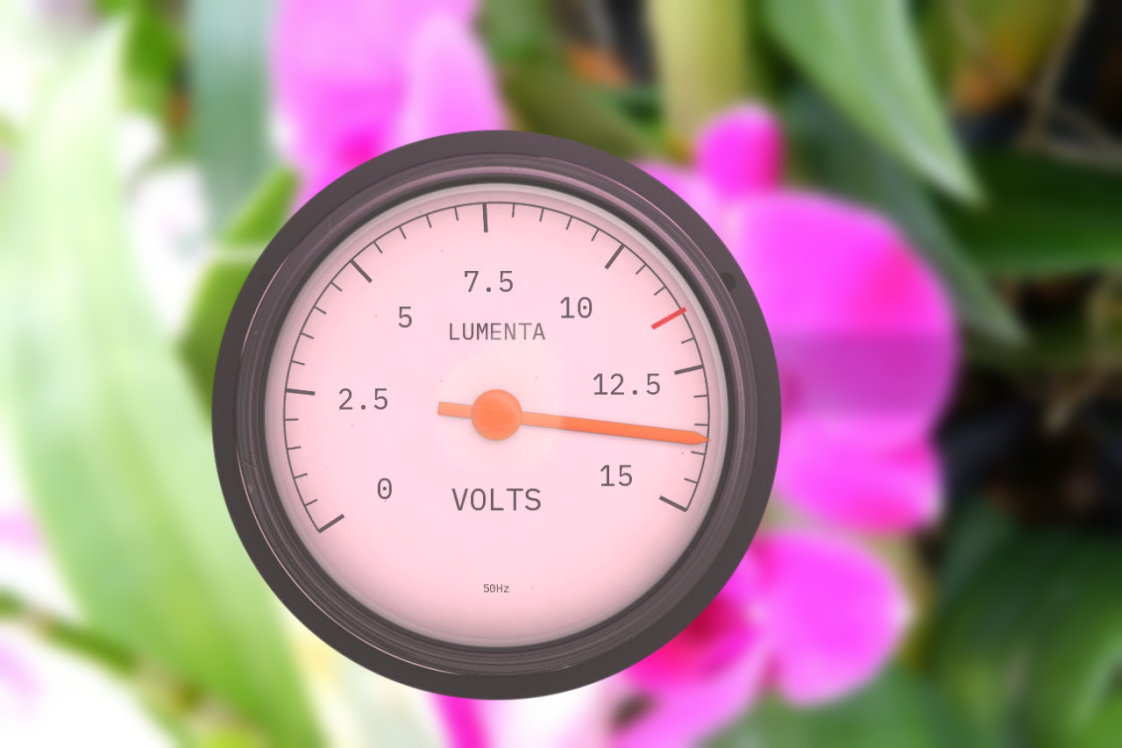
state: 13.75 V
